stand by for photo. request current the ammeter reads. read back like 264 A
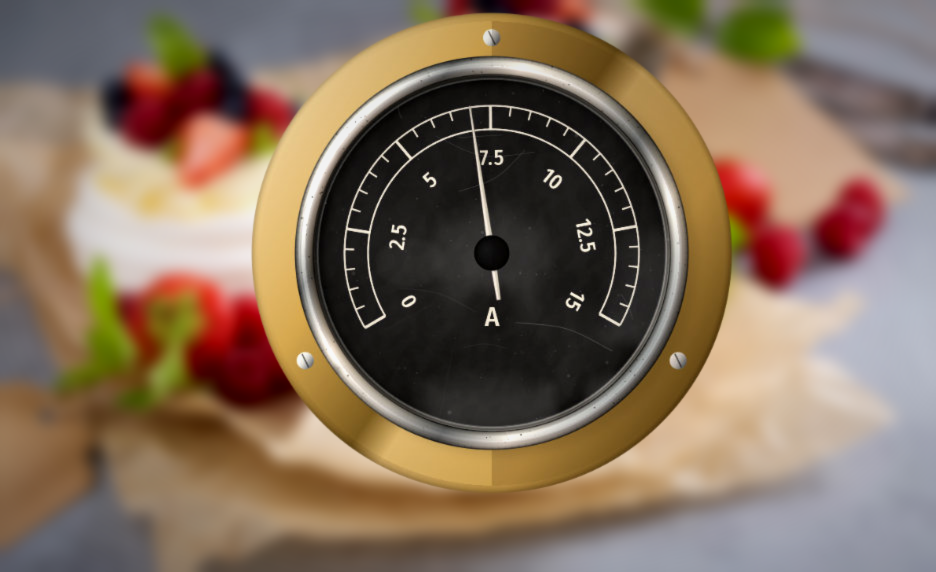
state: 7 A
